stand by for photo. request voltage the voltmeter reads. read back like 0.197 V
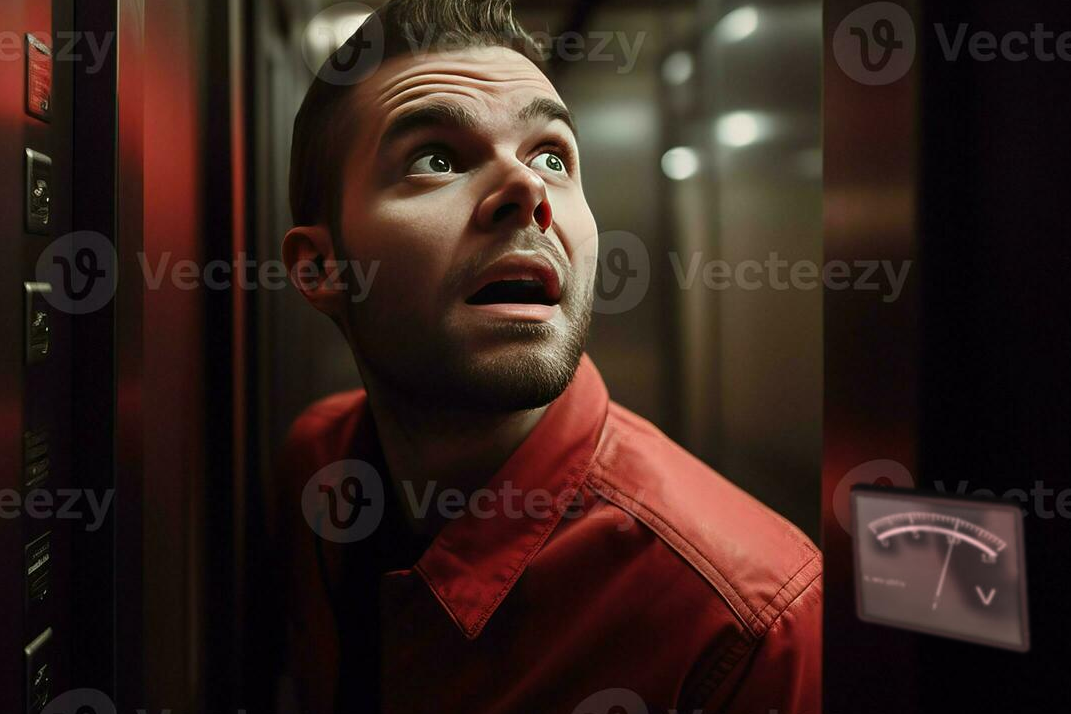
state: 10 V
